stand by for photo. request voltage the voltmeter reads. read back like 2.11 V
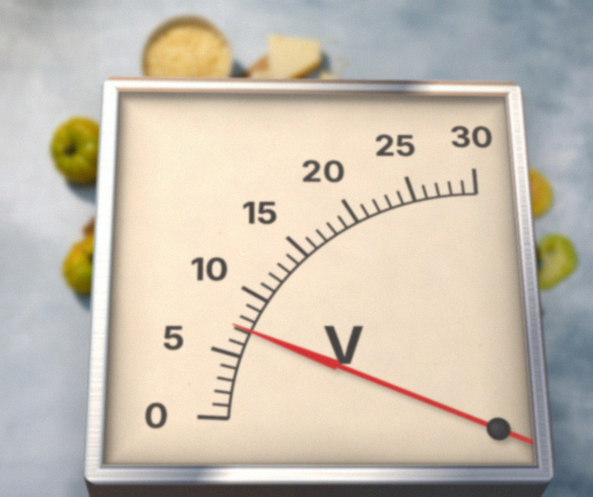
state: 7 V
